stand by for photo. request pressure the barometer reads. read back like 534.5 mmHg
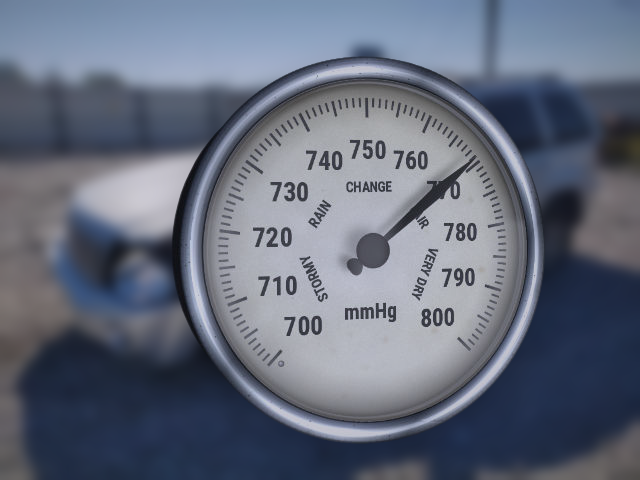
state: 769 mmHg
